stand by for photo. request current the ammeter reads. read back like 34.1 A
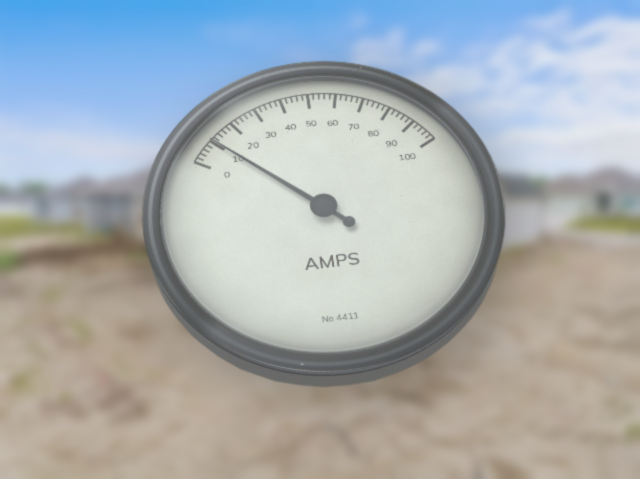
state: 10 A
